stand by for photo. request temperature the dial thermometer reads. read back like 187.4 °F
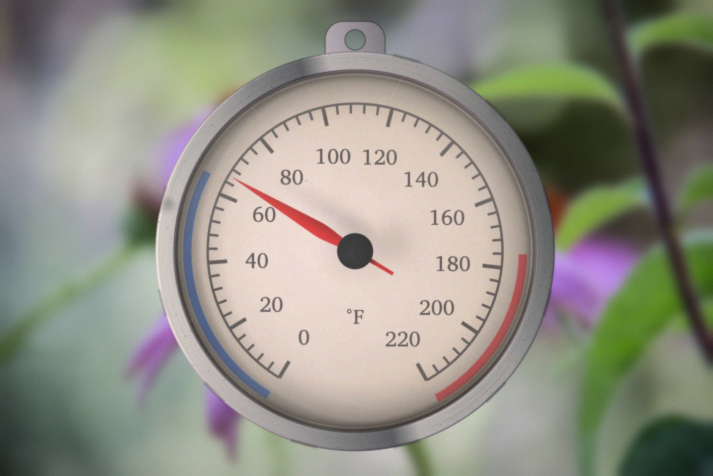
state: 66 °F
